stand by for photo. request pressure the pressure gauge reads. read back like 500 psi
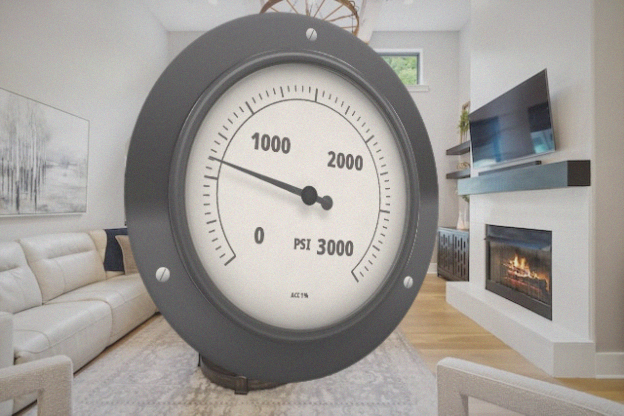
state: 600 psi
